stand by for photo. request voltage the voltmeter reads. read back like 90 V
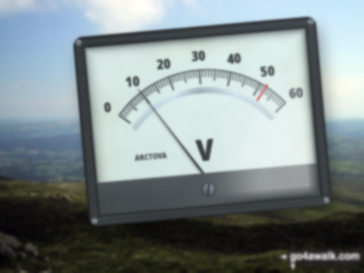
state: 10 V
